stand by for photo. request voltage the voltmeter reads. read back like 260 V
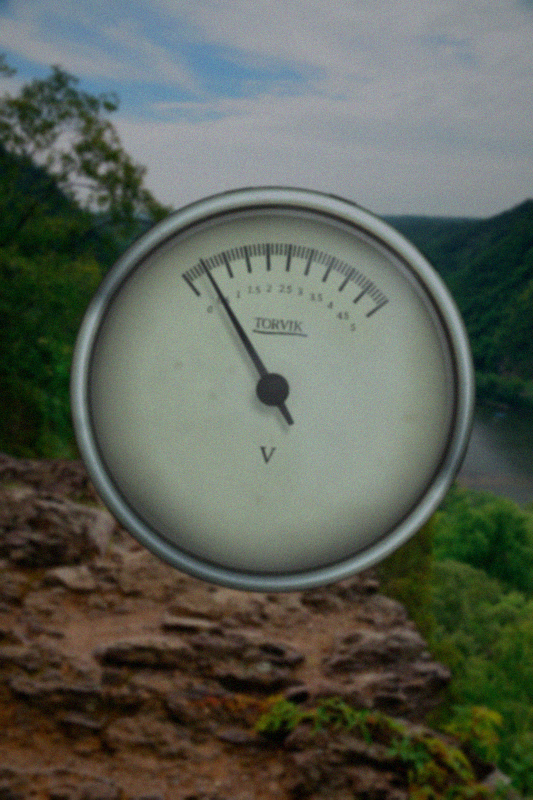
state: 0.5 V
